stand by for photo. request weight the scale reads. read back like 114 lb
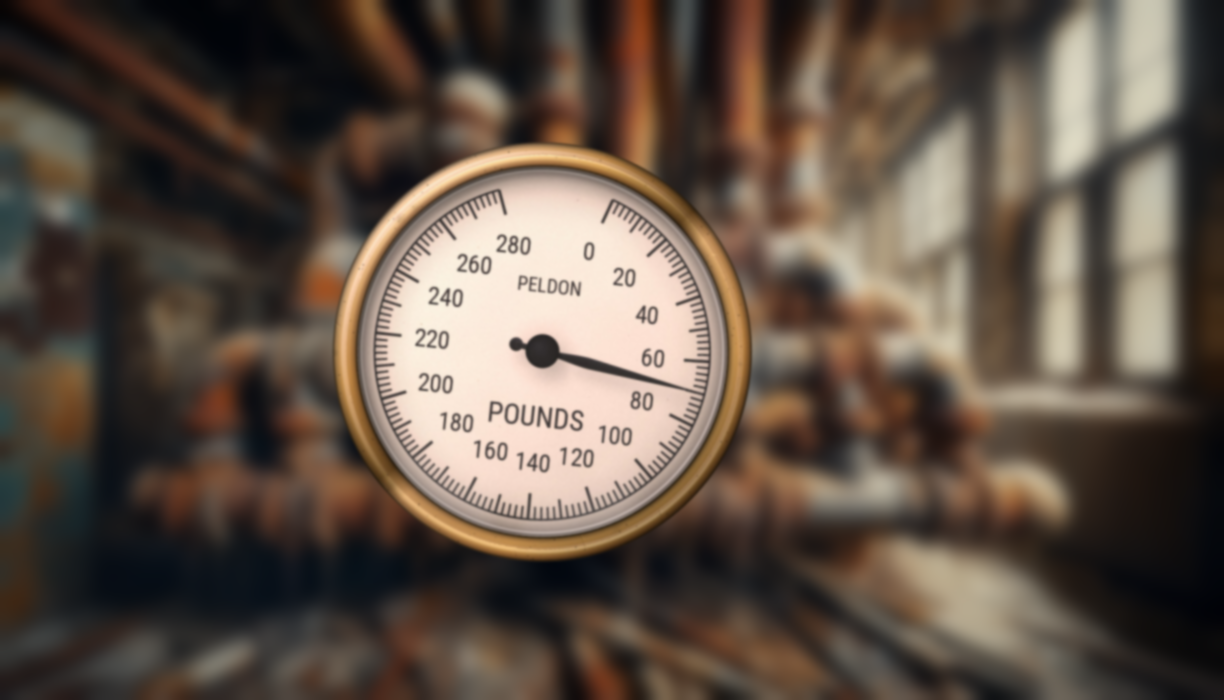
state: 70 lb
